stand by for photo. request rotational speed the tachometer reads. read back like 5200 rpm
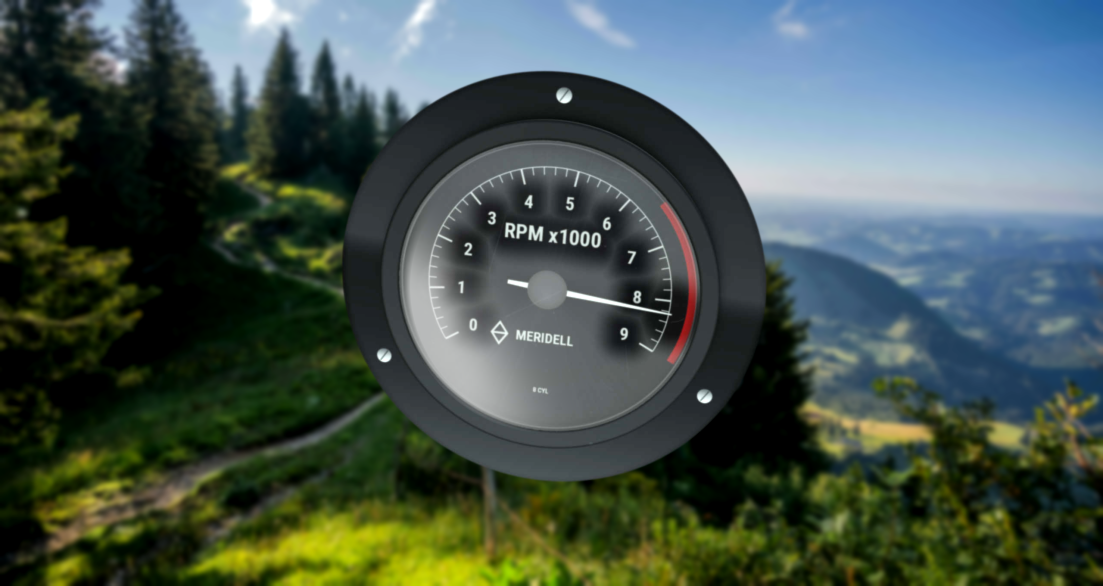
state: 8200 rpm
